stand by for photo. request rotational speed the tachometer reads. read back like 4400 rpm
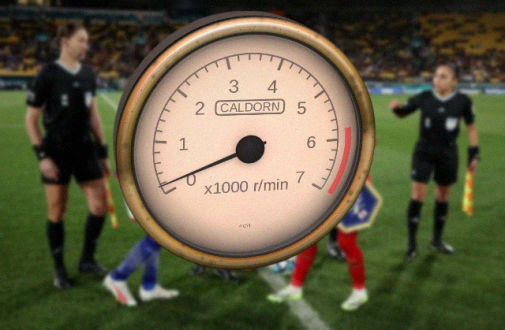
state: 200 rpm
